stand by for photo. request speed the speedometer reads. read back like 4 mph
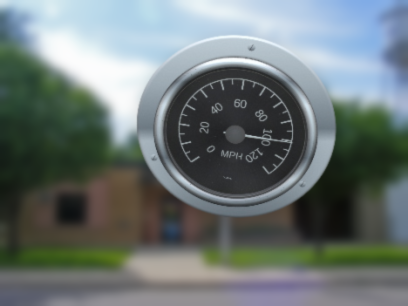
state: 100 mph
